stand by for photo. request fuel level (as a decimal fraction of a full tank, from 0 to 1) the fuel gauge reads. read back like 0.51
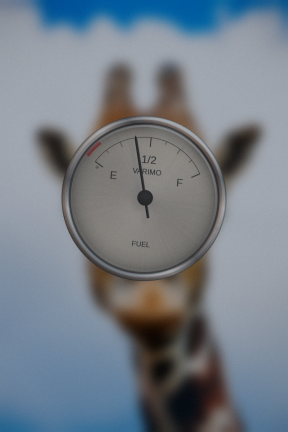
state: 0.375
